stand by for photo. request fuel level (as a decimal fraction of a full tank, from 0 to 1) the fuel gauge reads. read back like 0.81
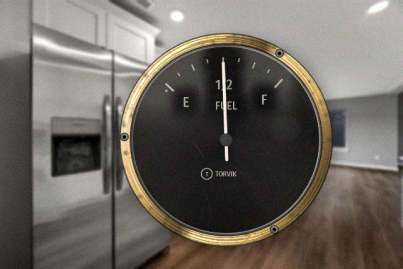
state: 0.5
